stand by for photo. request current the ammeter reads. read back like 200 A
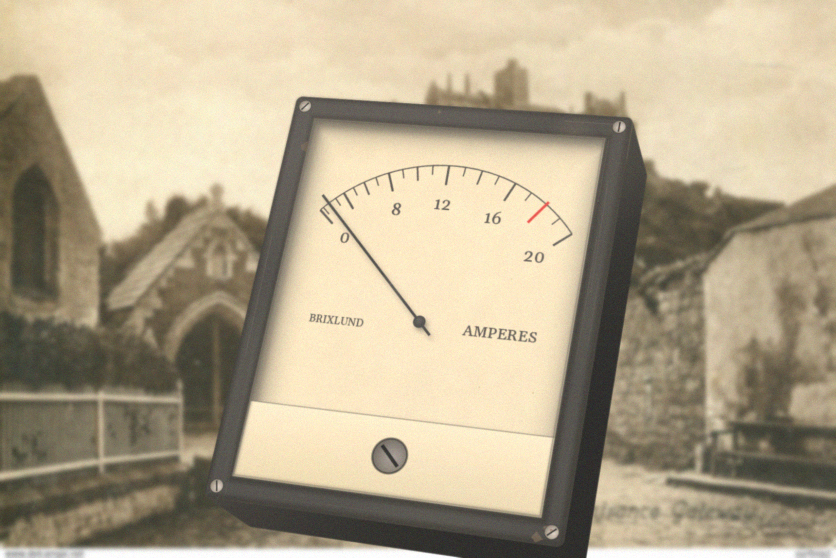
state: 2 A
